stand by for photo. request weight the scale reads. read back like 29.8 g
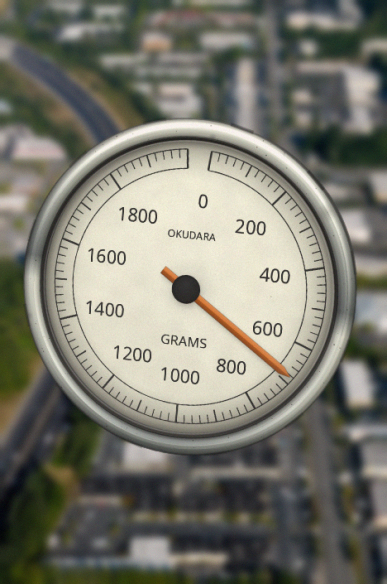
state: 680 g
